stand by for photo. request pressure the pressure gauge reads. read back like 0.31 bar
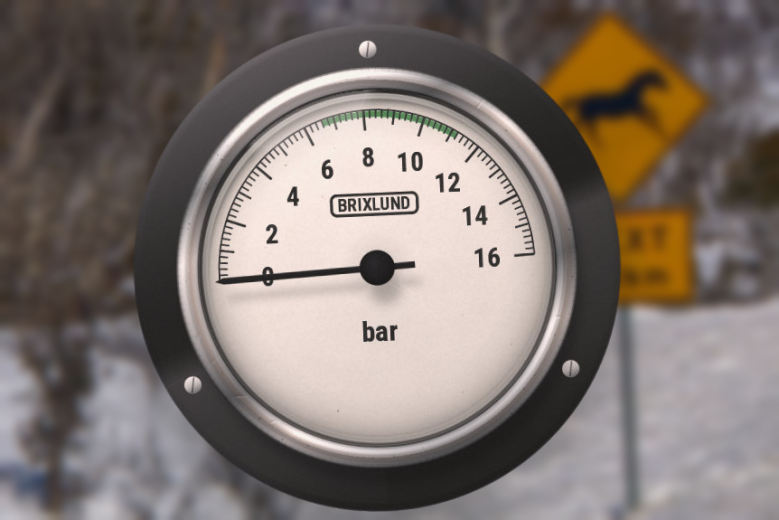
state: 0 bar
